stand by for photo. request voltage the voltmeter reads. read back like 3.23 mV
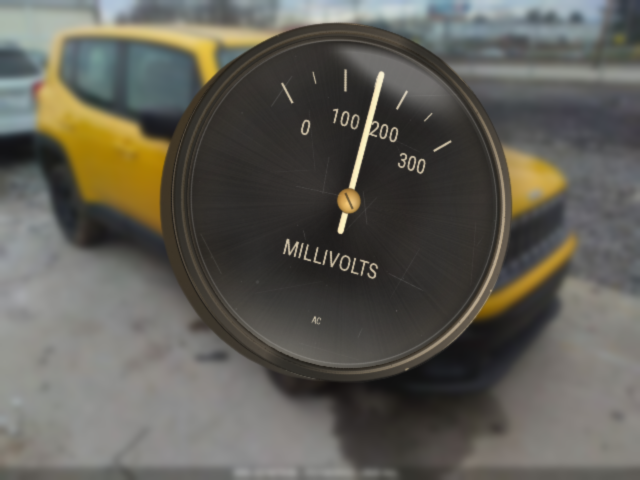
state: 150 mV
